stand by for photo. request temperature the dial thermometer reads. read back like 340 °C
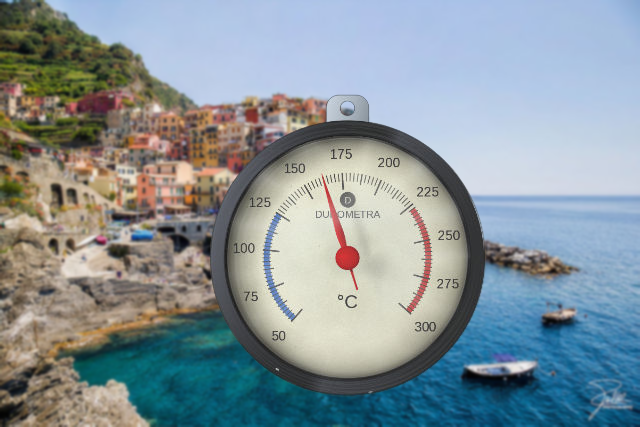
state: 162.5 °C
